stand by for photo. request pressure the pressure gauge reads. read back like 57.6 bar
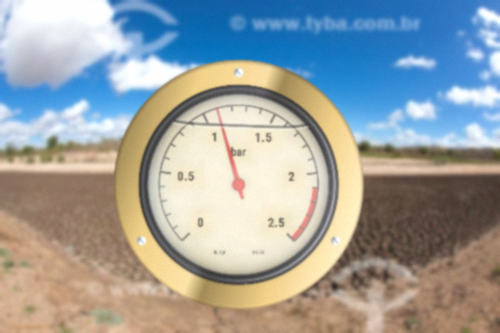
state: 1.1 bar
